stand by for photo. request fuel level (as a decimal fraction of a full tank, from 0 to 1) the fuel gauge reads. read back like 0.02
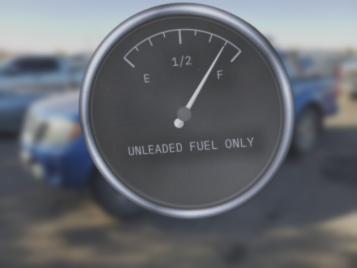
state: 0.875
